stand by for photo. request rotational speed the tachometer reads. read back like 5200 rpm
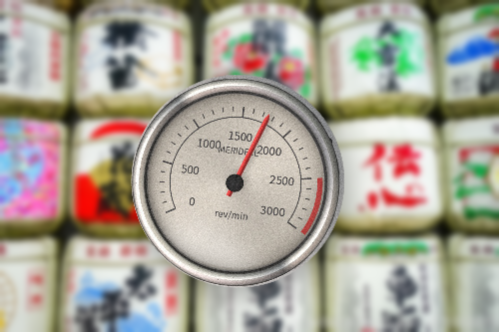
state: 1750 rpm
